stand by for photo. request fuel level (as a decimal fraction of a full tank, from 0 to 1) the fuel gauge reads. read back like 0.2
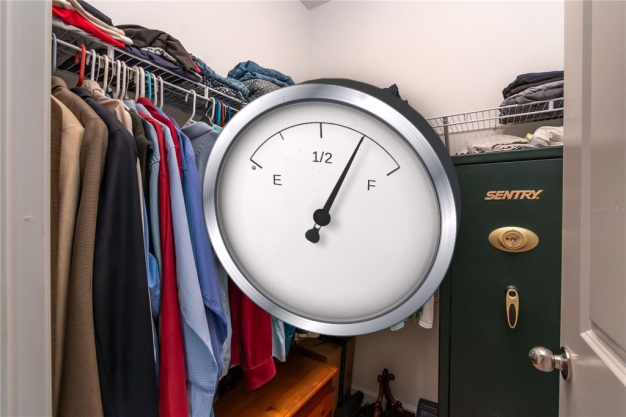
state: 0.75
